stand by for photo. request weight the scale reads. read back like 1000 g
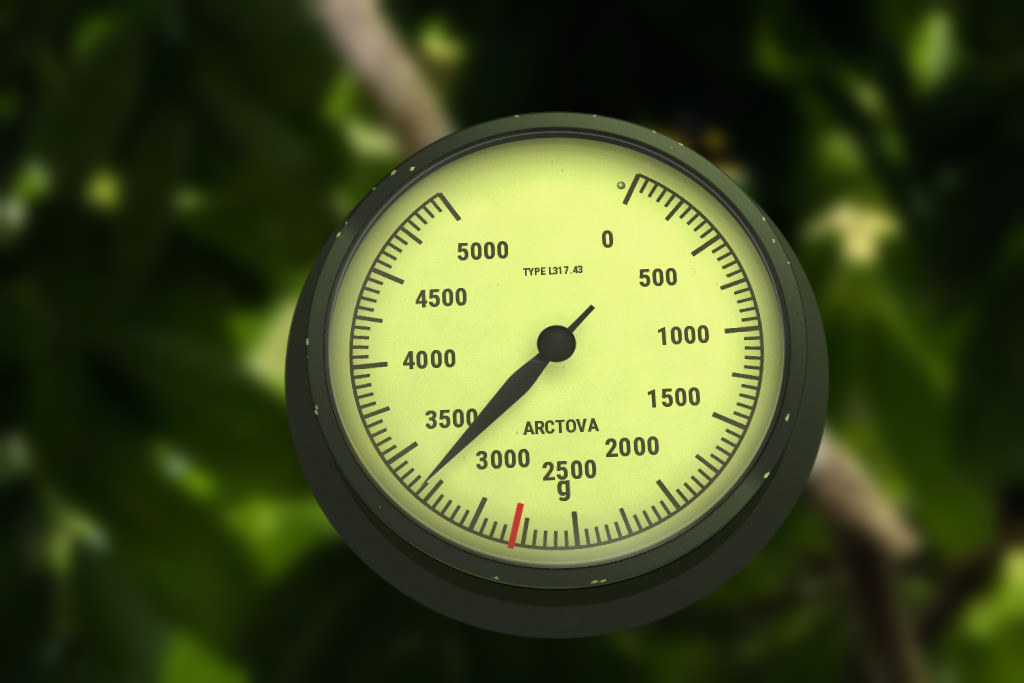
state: 3300 g
